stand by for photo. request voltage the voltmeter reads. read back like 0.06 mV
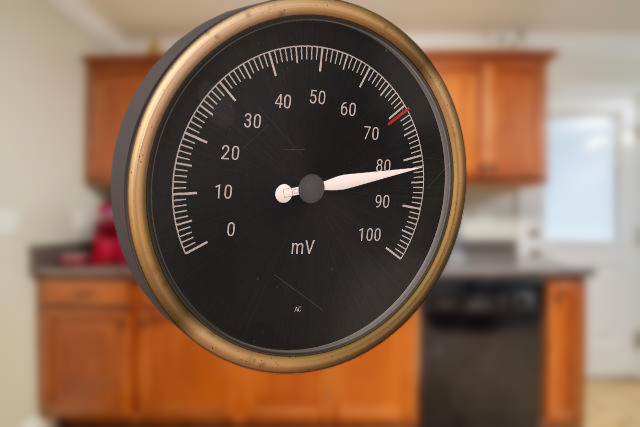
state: 82 mV
